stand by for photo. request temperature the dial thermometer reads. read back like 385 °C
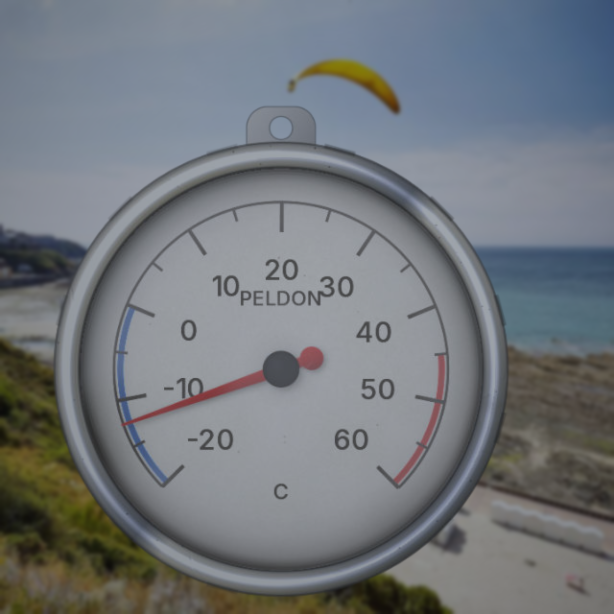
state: -12.5 °C
